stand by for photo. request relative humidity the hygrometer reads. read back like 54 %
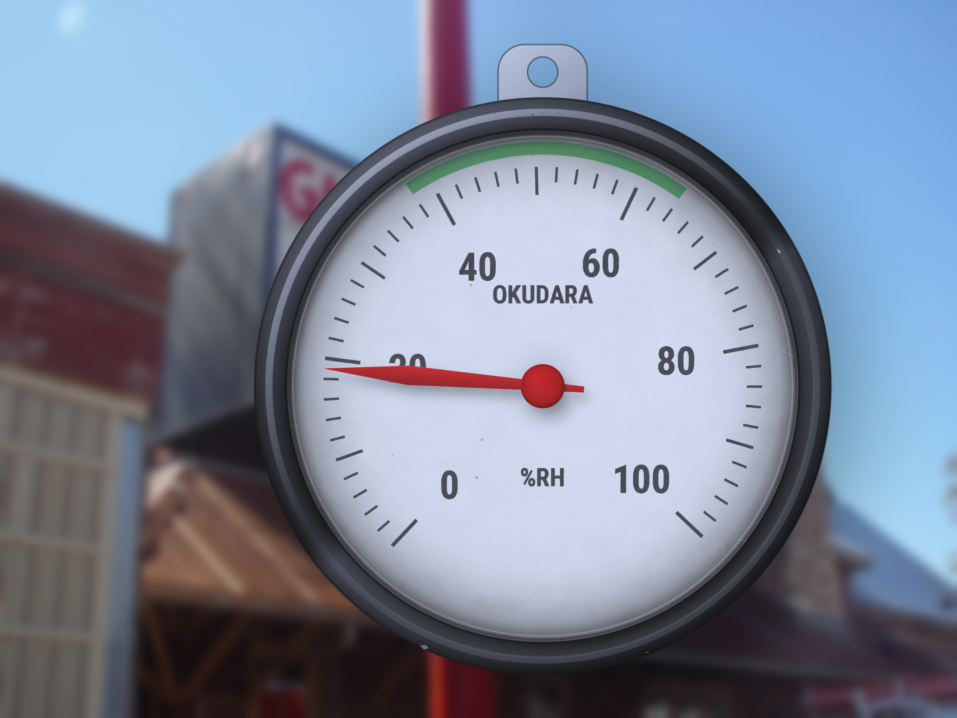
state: 19 %
